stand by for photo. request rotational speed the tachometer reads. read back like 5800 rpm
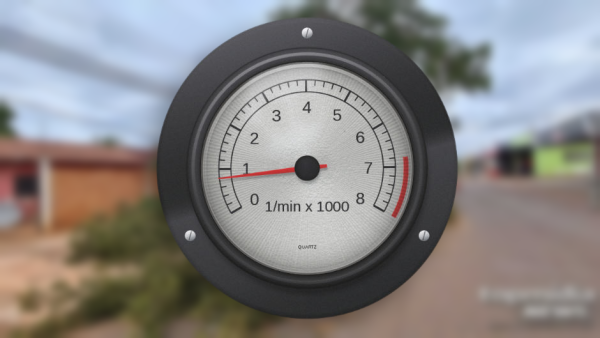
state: 800 rpm
